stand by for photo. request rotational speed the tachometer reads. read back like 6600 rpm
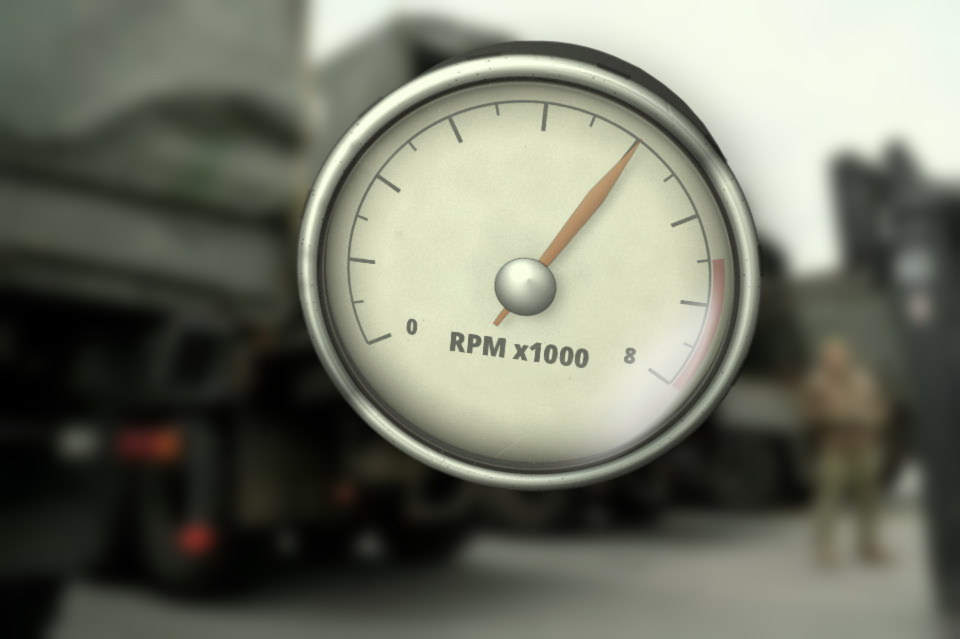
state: 5000 rpm
